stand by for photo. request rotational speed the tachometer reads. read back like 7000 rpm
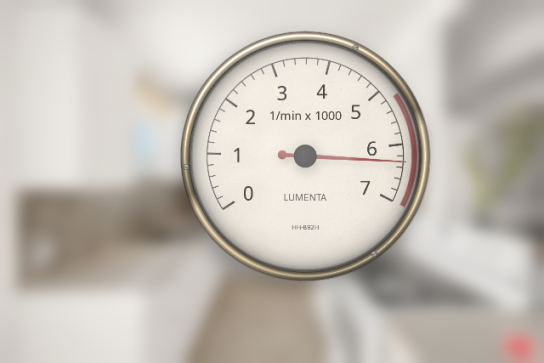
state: 6300 rpm
